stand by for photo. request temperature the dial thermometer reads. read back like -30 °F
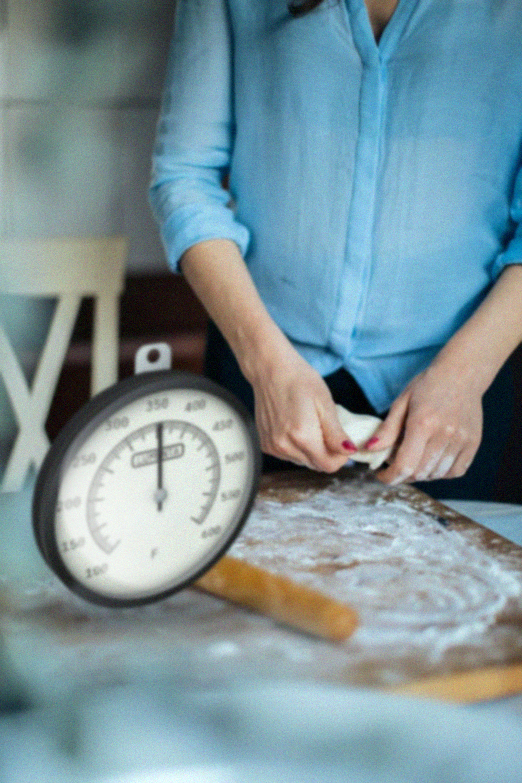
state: 350 °F
